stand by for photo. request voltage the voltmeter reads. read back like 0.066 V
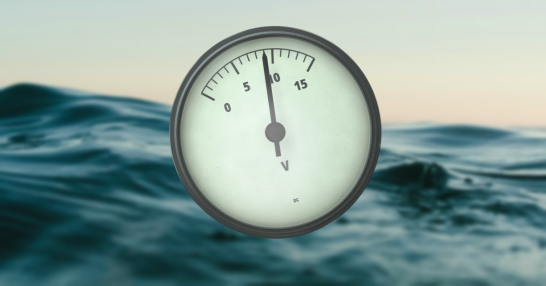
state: 9 V
